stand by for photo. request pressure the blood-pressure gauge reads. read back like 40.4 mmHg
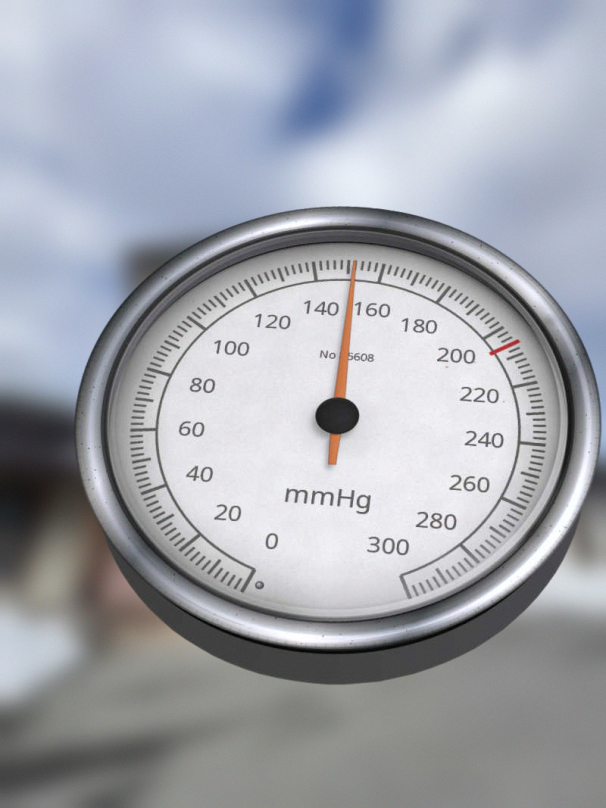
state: 152 mmHg
